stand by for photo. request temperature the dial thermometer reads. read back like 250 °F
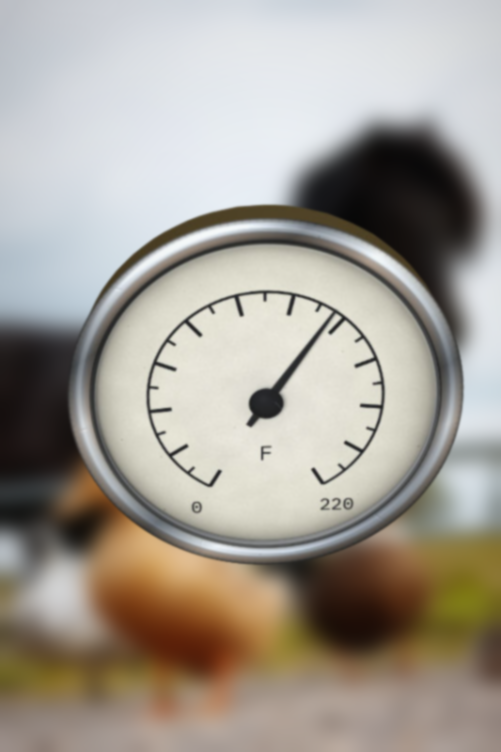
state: 135 °F
